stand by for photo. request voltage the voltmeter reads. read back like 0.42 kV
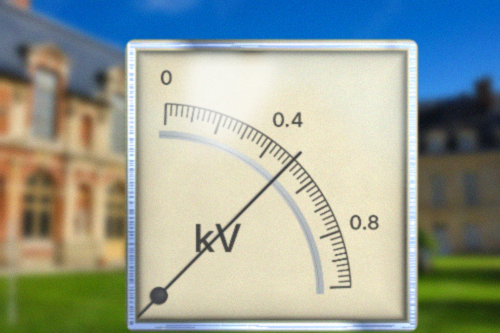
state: 0.5 kV
